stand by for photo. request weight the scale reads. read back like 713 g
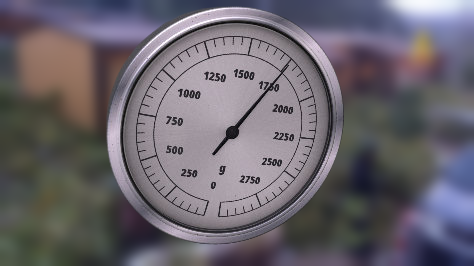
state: 1750 g
